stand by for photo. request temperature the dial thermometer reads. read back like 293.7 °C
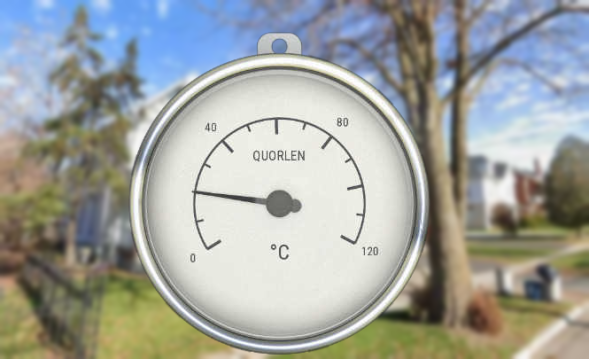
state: 20 °C
